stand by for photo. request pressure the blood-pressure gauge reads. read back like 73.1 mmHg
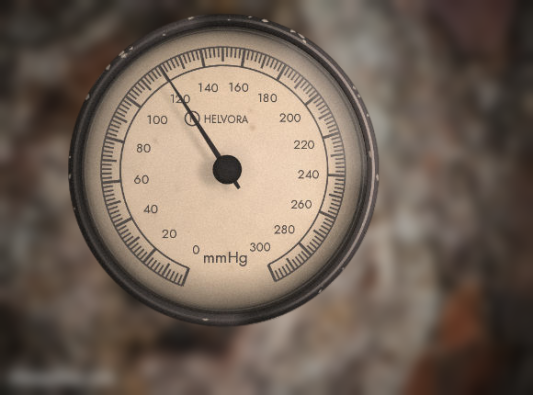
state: 120 mmHg
